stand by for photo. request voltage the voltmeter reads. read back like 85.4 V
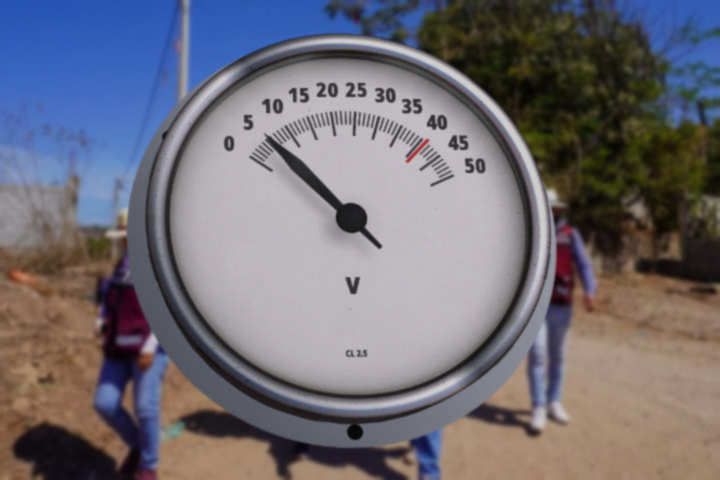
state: 5 V
